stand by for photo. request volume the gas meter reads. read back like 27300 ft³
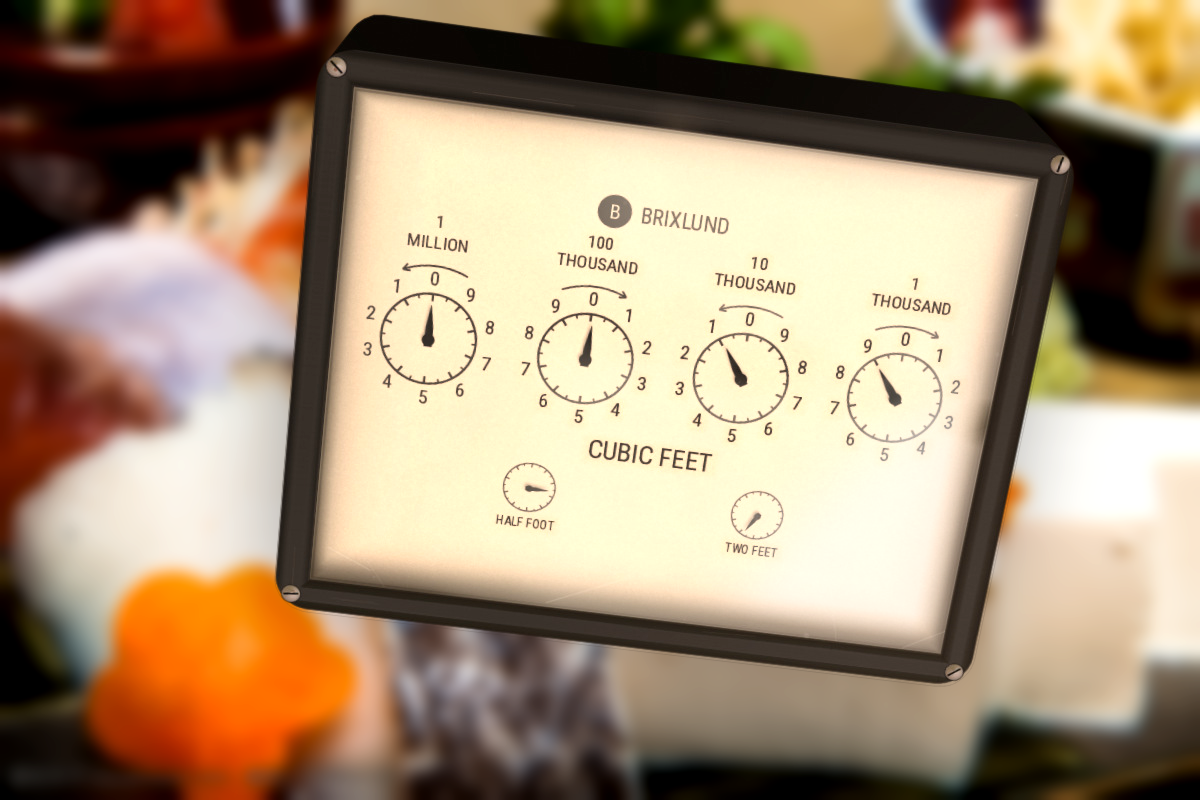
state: 900 ft³
